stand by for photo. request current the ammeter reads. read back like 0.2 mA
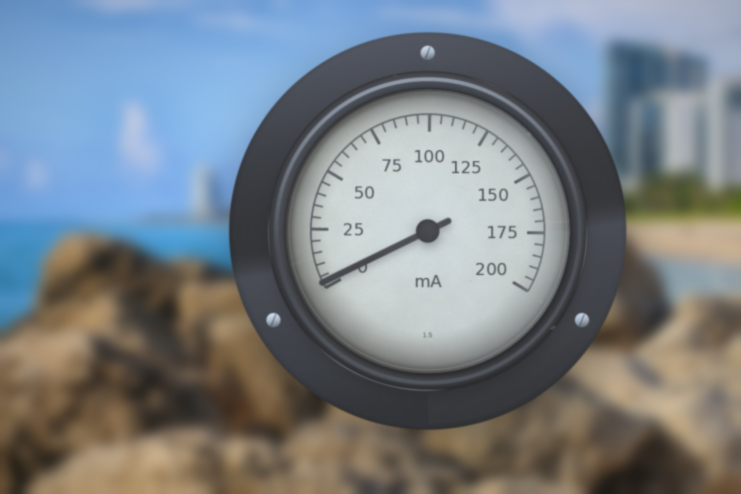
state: 2.5 mA
